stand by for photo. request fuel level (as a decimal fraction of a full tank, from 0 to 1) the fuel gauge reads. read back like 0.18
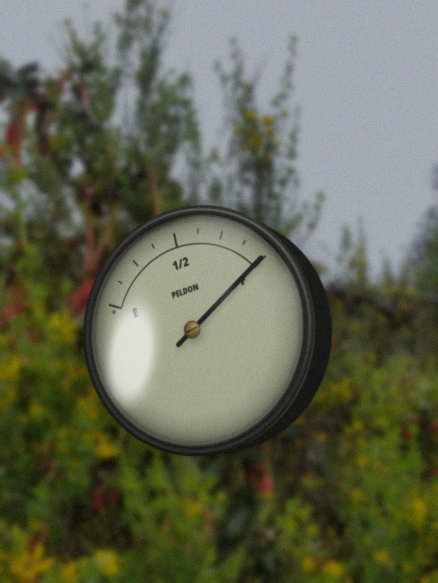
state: 1
